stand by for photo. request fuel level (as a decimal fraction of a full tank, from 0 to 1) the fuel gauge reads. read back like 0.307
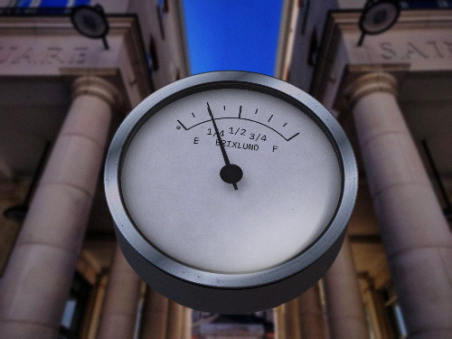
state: 0.25
